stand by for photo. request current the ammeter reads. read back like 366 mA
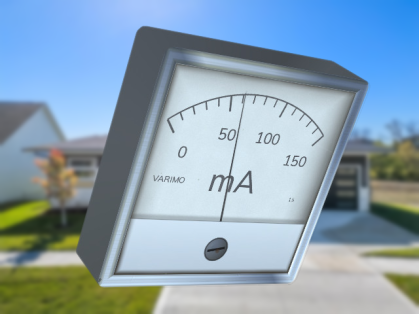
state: 60 mA
